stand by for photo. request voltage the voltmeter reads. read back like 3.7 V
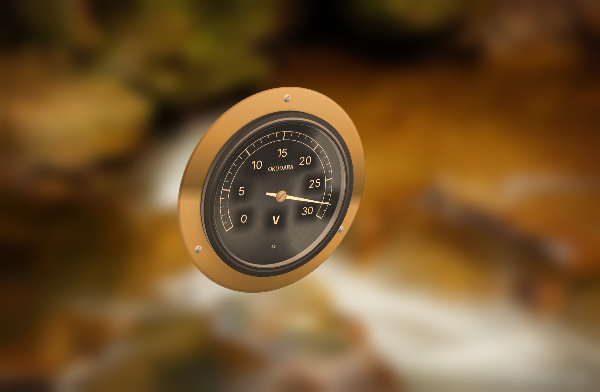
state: 28 V
